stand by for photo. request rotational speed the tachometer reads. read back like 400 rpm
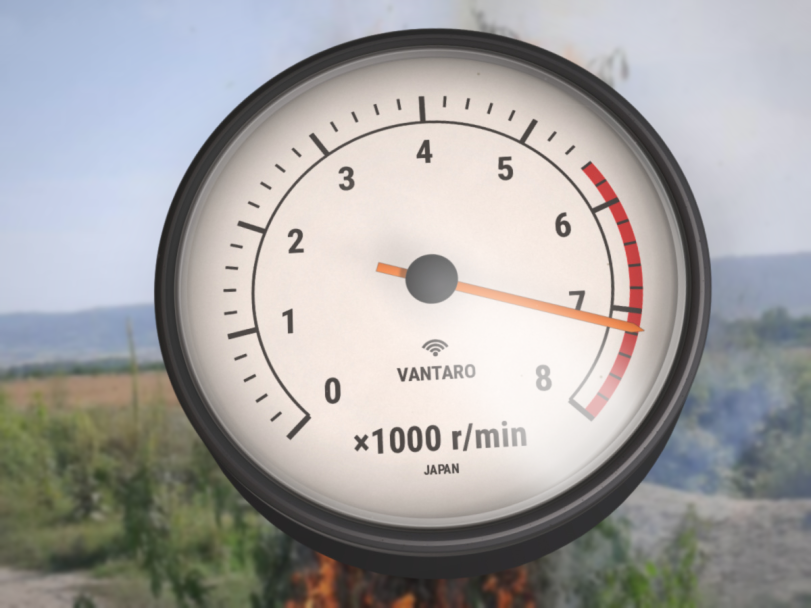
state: 7200 rpm
